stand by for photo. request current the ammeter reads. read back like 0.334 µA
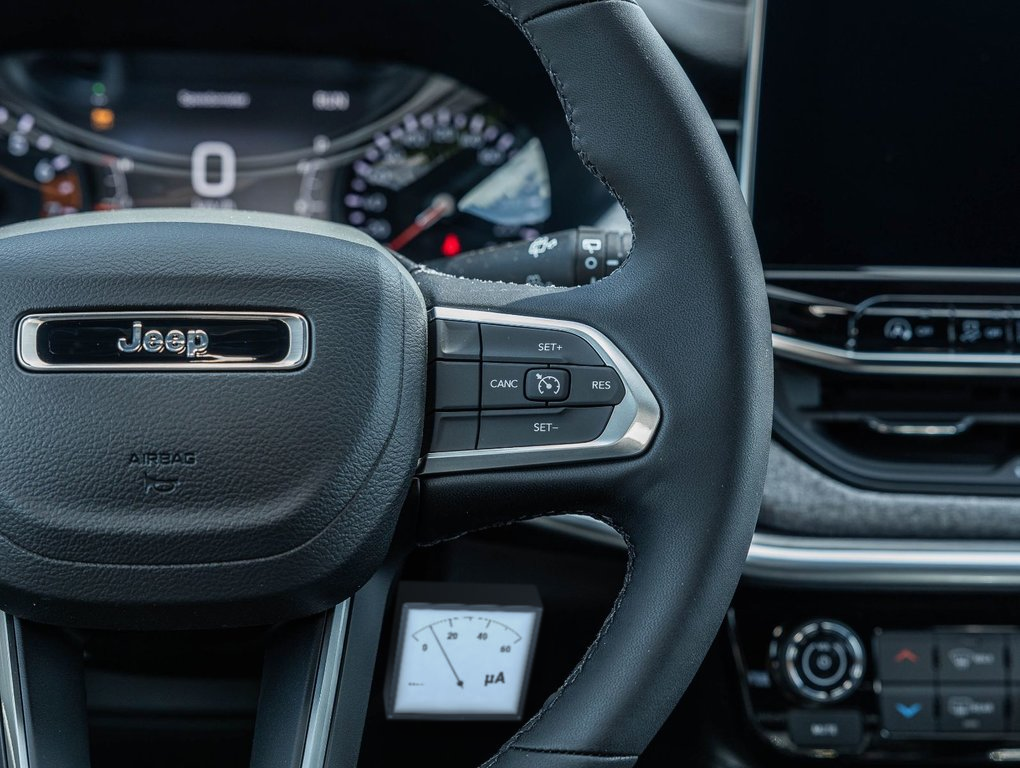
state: 10 µA
